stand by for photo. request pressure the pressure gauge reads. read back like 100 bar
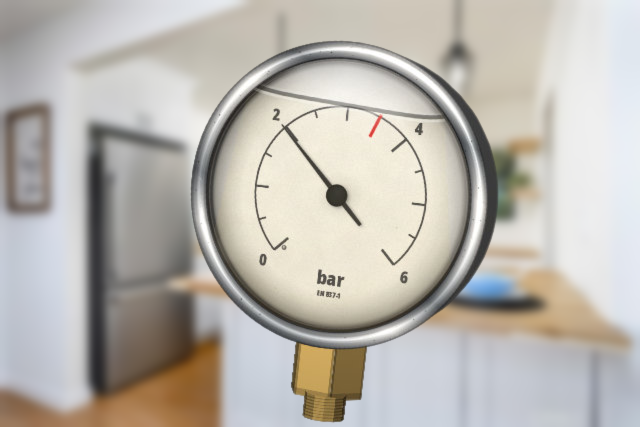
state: 2 bar
